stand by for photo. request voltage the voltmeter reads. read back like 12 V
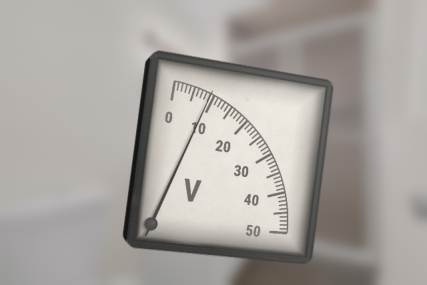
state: 9 V
